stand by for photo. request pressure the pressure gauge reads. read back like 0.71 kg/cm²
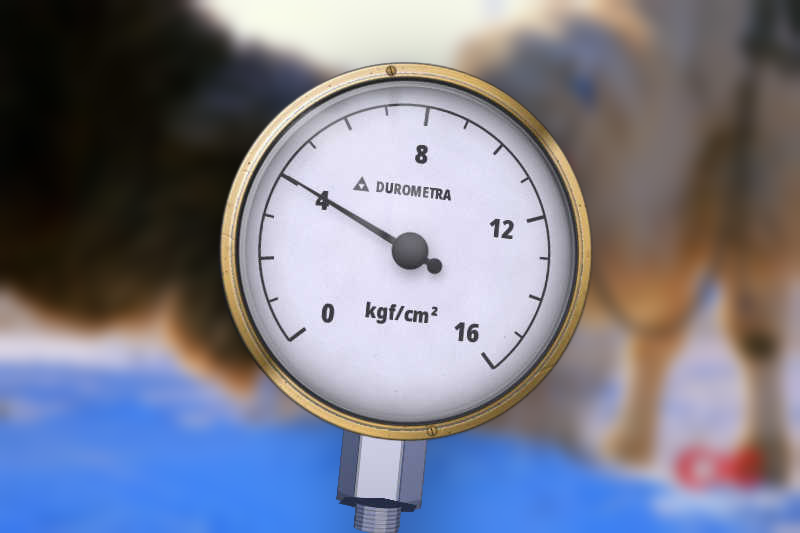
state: 4 kg/cm²
